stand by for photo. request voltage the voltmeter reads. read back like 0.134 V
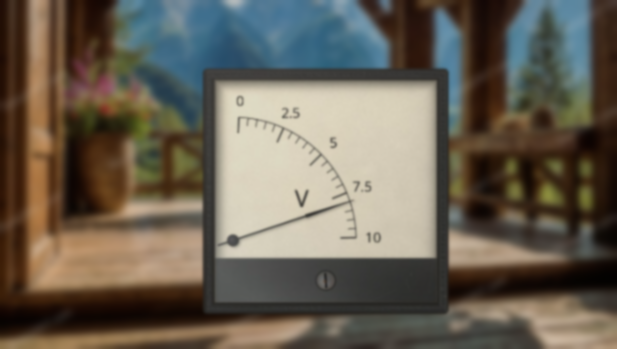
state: 8 V
